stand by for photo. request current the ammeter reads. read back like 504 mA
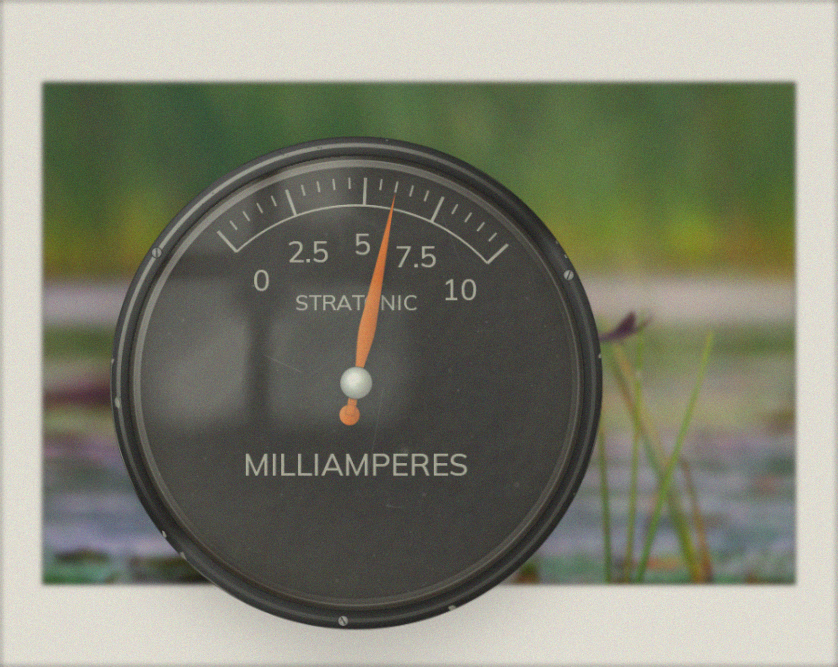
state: 6 mA
